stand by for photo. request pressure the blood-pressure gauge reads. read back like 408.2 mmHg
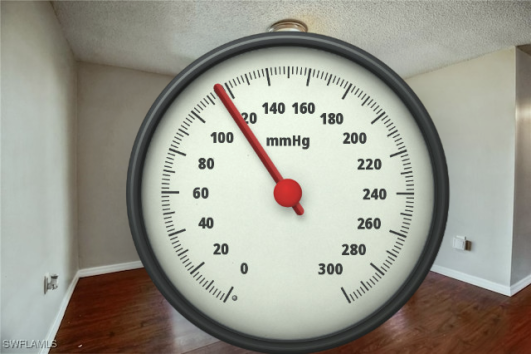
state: 116 mmHg
